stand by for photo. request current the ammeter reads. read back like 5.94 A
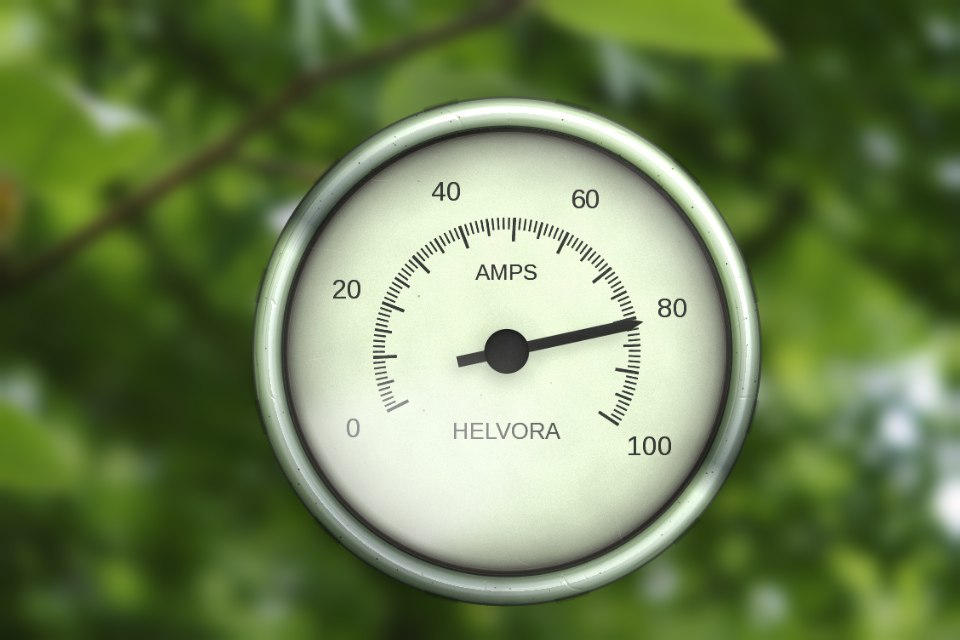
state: 81 A
